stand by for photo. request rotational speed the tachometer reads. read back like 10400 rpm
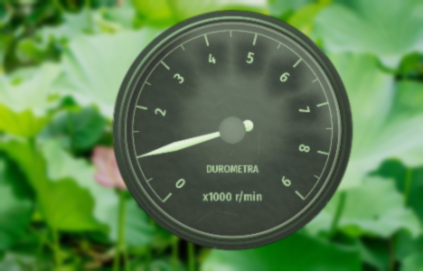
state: 1000 rpm
